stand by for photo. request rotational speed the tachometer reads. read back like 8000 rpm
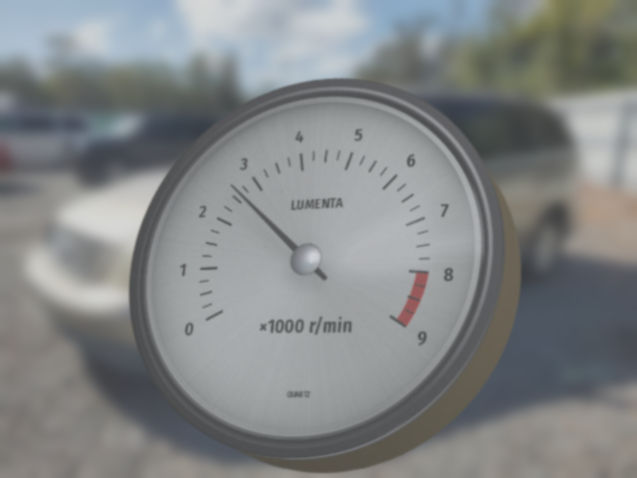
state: 2625 rpm
